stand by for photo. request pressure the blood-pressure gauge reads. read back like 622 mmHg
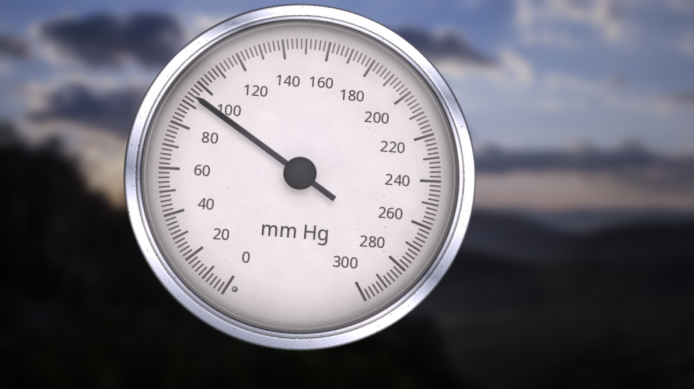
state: 94 mmHg
